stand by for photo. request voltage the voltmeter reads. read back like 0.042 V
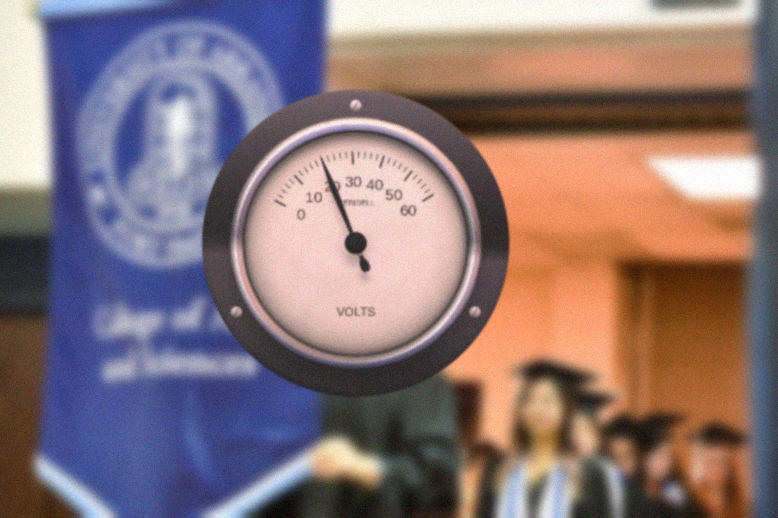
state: 20 V
